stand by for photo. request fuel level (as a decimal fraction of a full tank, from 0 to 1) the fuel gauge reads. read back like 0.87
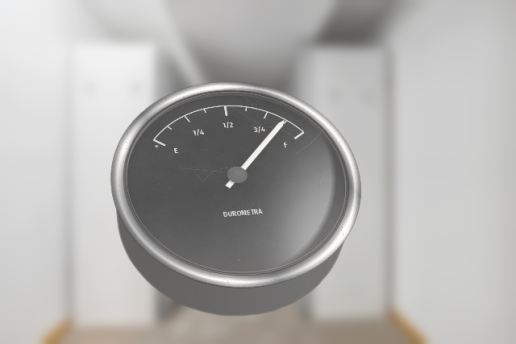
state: 0.875
